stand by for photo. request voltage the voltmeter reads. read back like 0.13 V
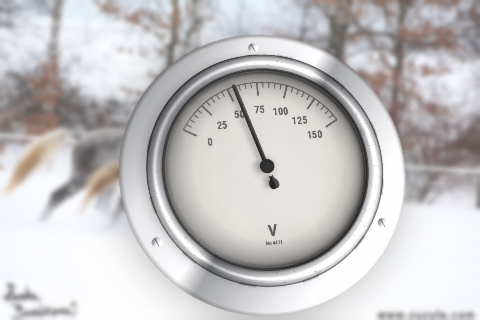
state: 55 V
